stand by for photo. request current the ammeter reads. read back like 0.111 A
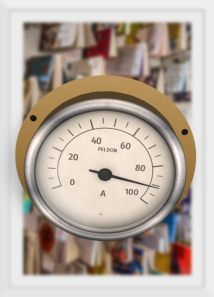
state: 90 A
